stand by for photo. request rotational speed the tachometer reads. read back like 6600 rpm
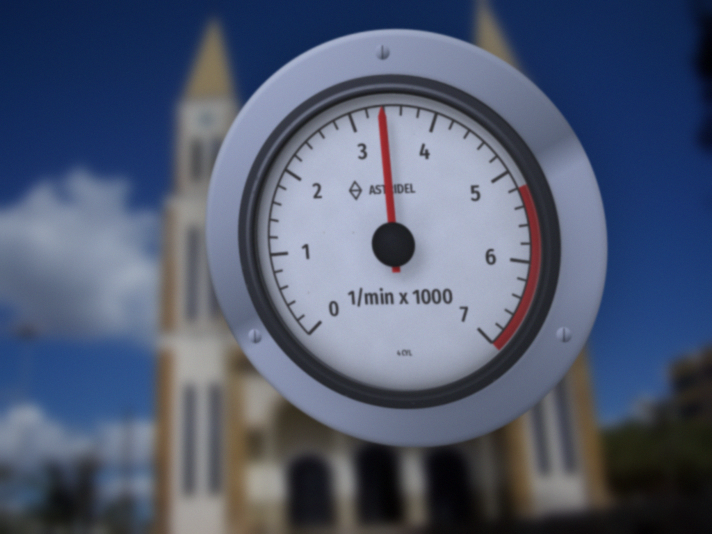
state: 3400 rpm
